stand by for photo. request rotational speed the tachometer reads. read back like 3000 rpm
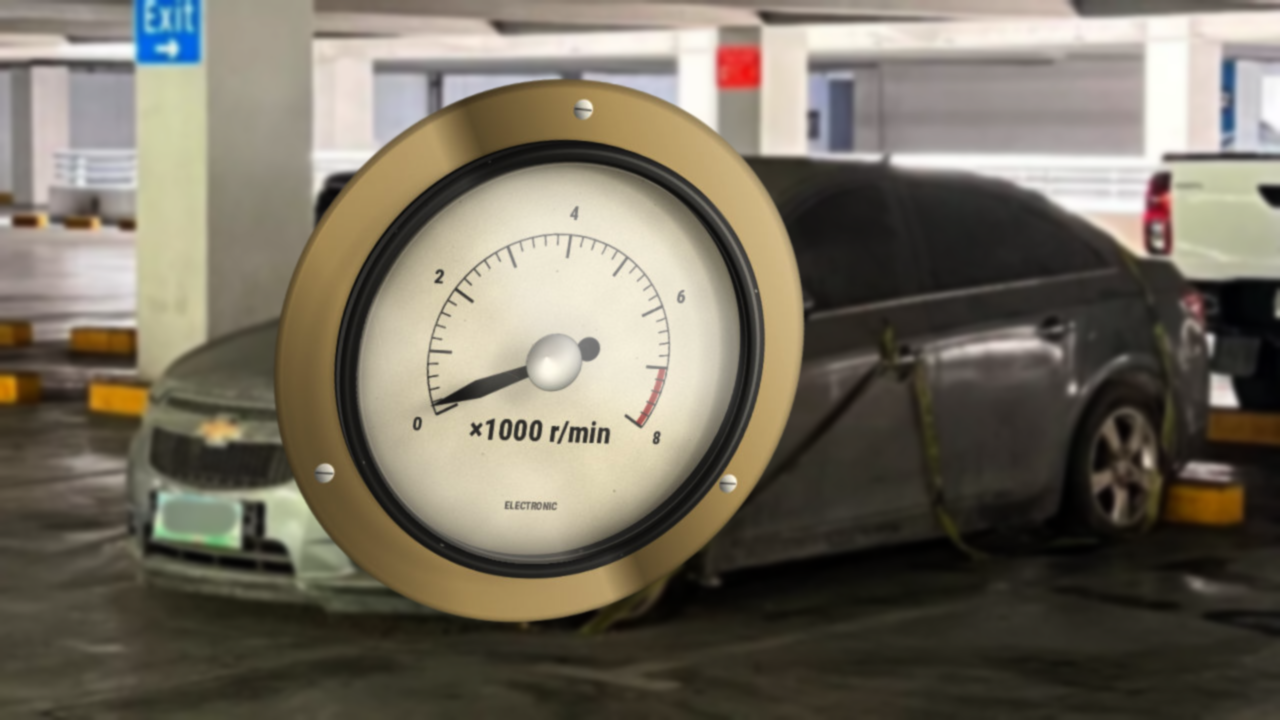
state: 200 rpm
